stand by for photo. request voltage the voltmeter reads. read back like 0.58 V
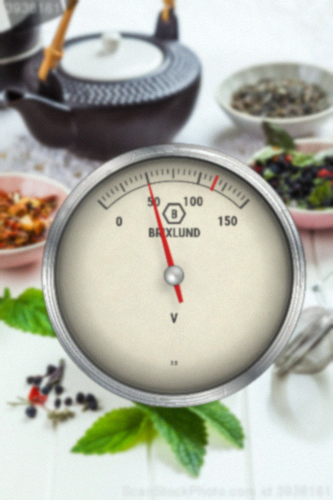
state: 50 V
